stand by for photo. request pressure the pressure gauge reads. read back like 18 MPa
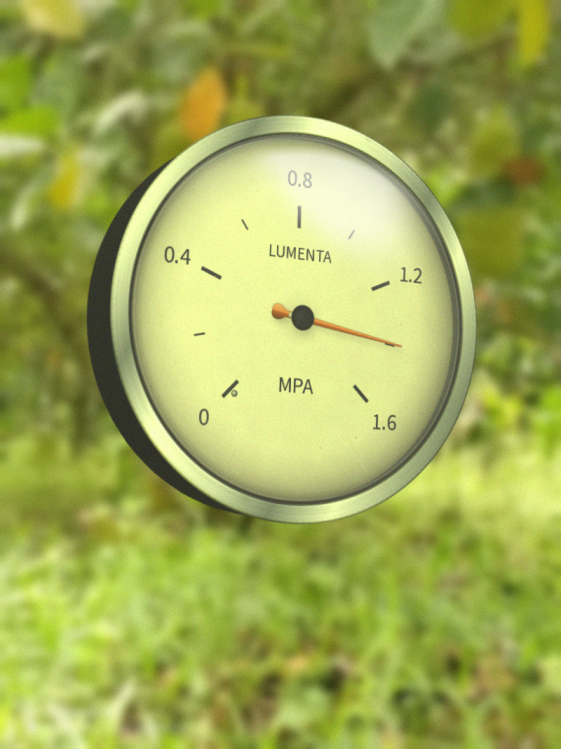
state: 1.4 MPa
